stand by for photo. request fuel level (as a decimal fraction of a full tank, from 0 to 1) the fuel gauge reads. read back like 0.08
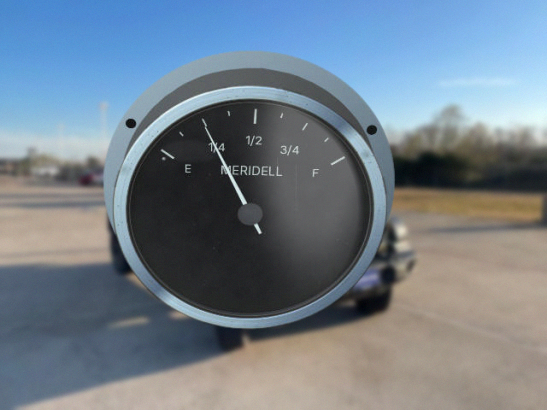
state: 0.25
